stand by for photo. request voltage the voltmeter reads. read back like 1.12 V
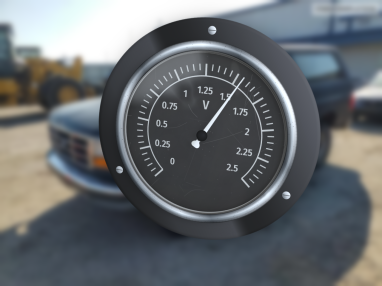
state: 1.55 V
